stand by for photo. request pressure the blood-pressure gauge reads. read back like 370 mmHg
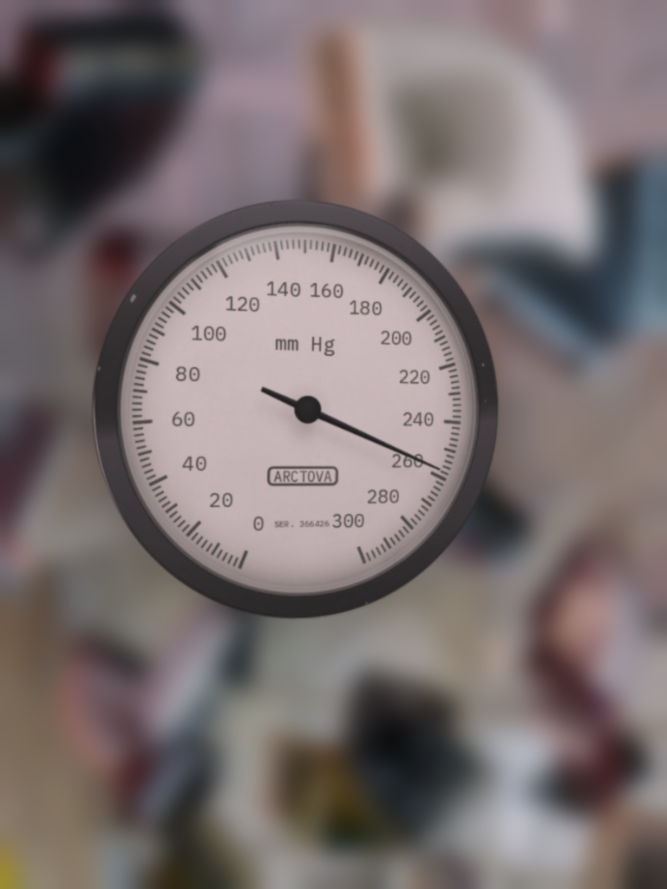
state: 258 mmHg
